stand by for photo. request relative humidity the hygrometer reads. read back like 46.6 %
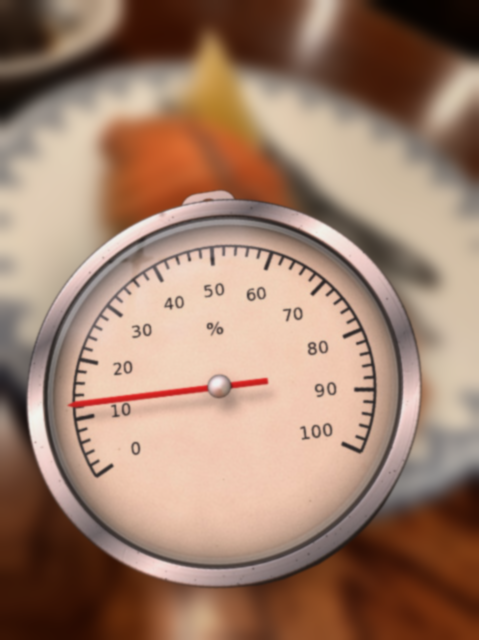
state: 12 %
